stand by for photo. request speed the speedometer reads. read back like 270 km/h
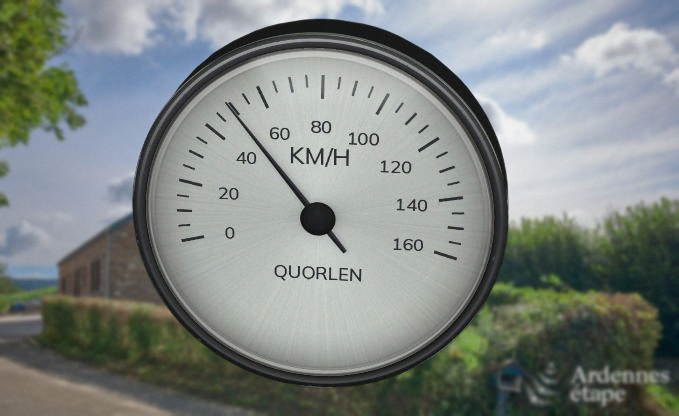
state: 50 km/h
